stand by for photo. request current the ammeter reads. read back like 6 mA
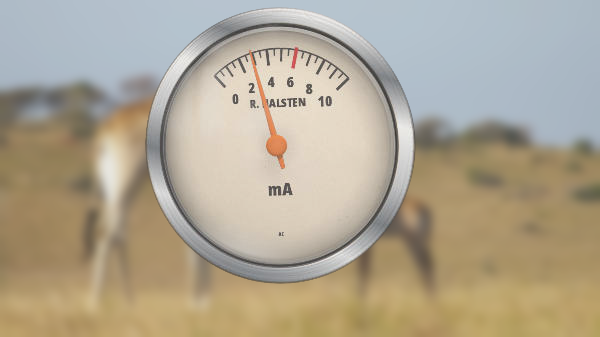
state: 3 mA
